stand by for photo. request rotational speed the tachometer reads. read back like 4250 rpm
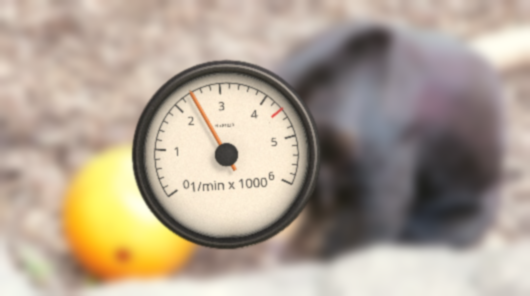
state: 2400 rpm
